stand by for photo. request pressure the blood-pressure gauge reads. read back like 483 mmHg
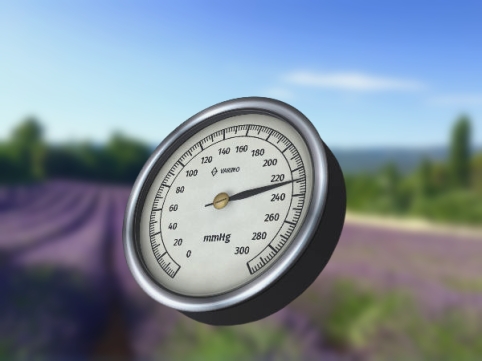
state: 230 mmHg
